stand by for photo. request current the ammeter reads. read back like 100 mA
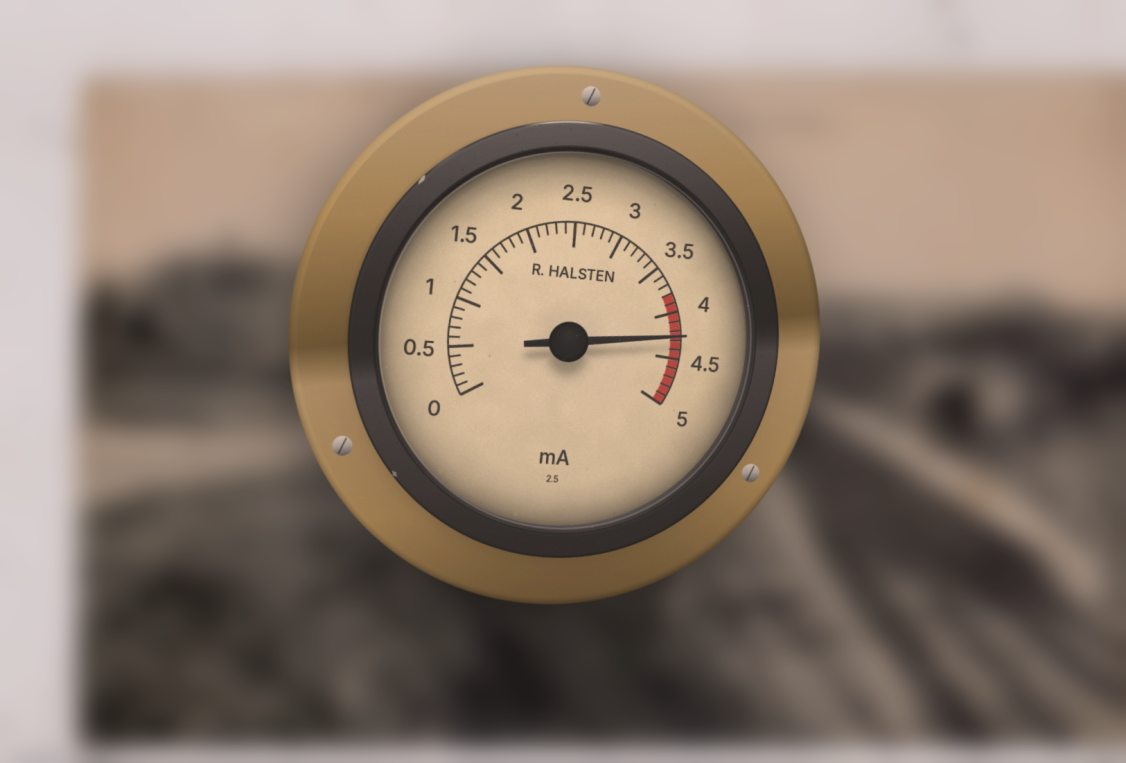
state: 4.25 mA
